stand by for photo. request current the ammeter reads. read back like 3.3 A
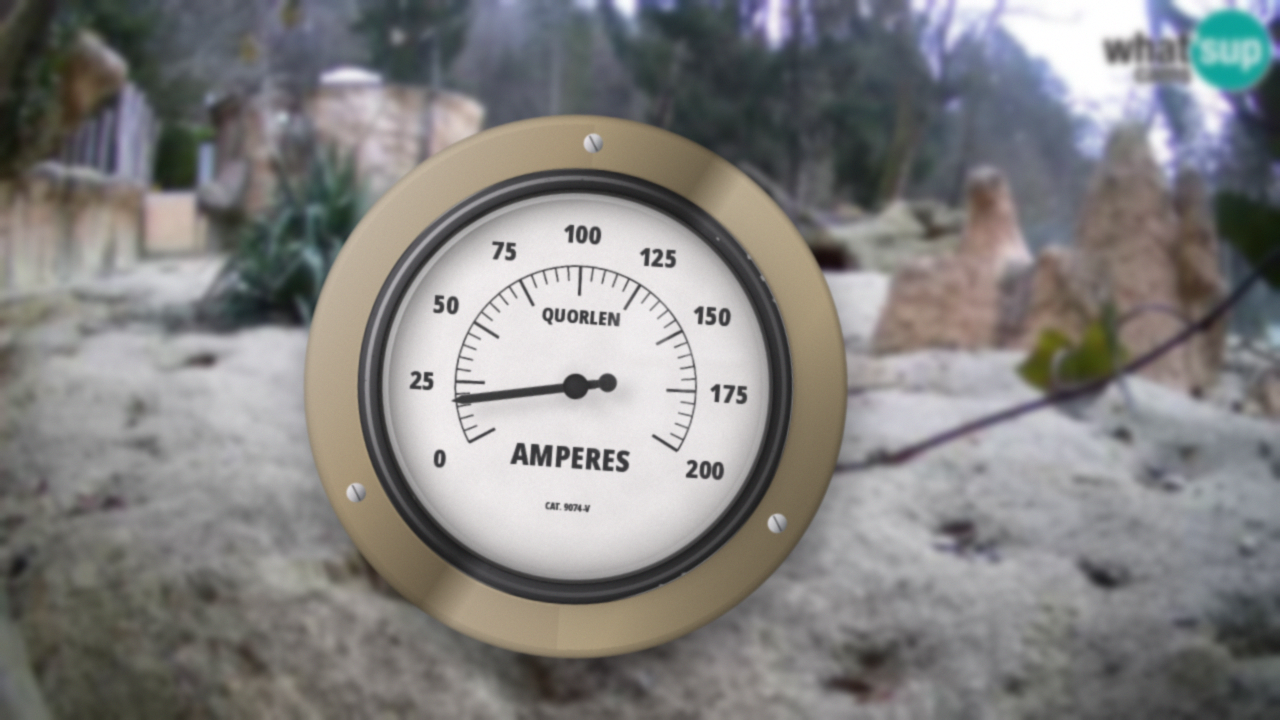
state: 17.5 A
